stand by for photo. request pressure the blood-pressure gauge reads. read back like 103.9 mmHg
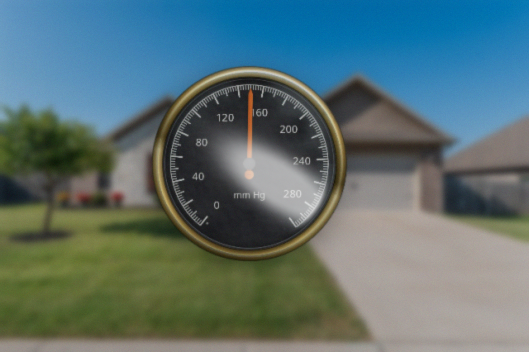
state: 150 mmHg
